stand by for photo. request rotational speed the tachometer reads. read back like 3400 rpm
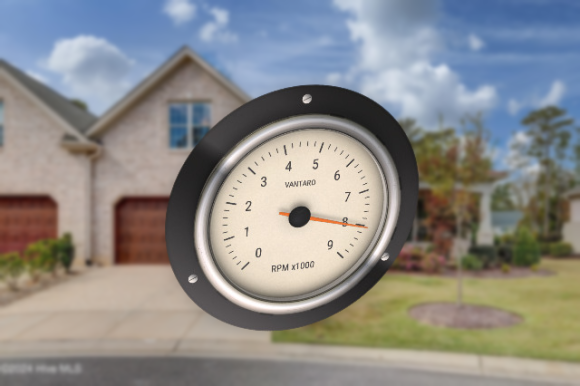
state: 8000 rpm
